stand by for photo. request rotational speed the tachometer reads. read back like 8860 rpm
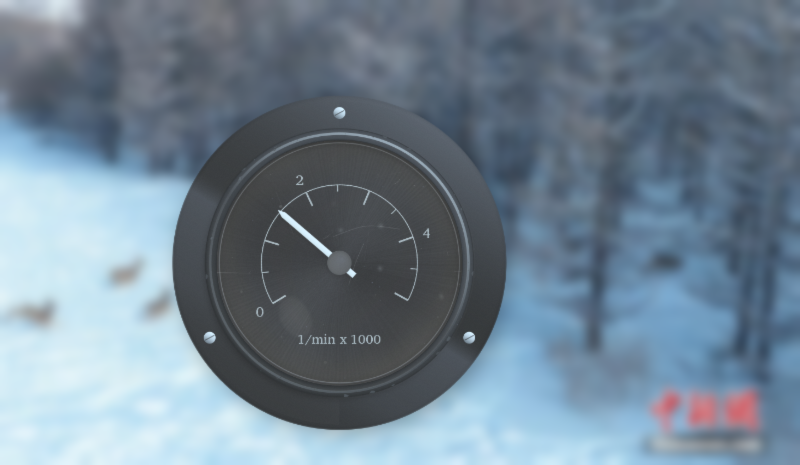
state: 1500 rpm
